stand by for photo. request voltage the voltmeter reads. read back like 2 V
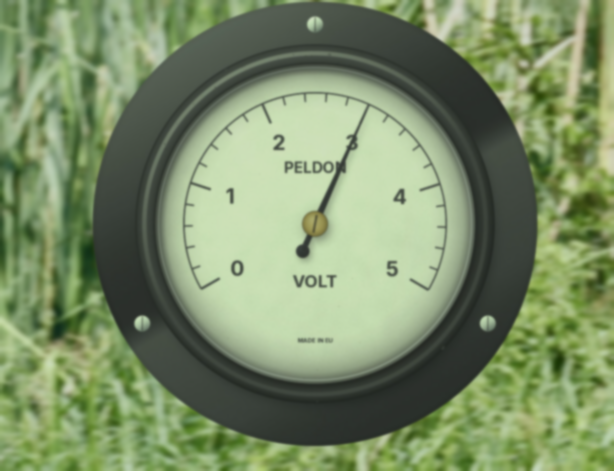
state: 3 V
